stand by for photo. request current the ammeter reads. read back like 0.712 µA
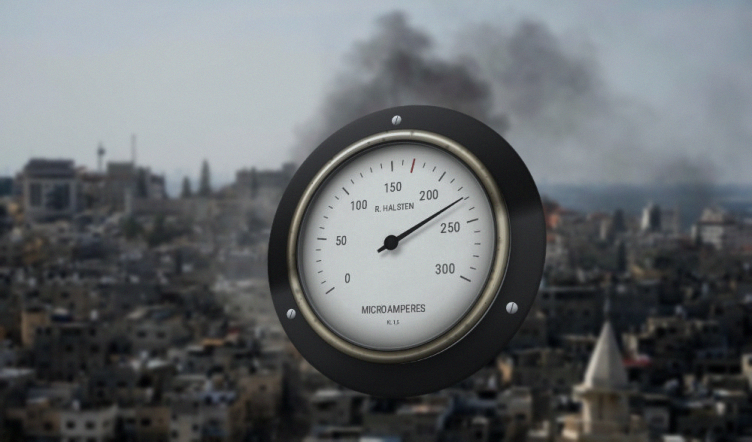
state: 230 µA
